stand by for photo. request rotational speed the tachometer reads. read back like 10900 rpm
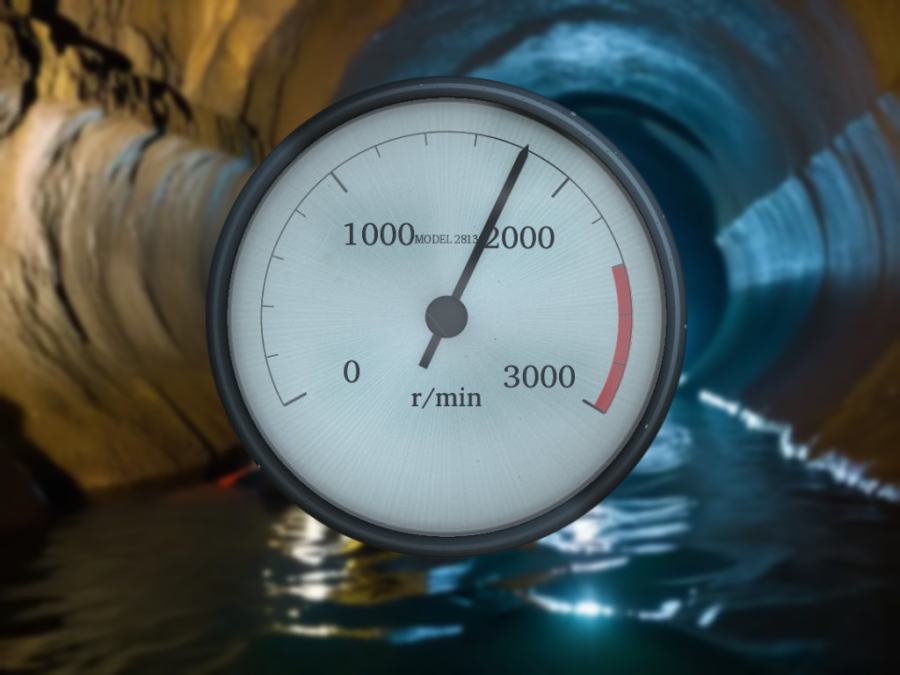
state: 1800 rpm
